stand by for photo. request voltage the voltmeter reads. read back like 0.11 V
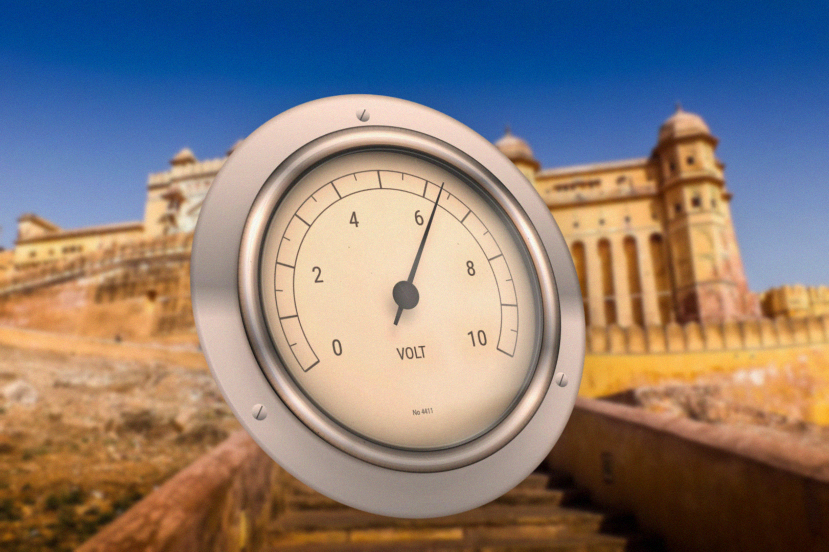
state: 6.25 V
